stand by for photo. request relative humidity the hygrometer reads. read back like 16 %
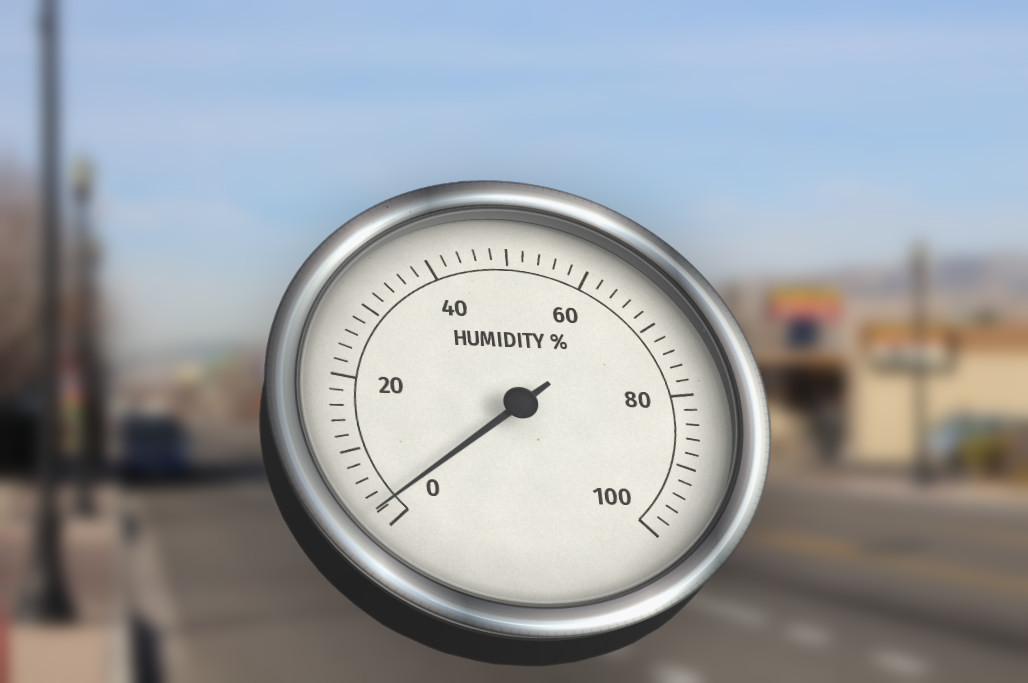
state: 2 %
